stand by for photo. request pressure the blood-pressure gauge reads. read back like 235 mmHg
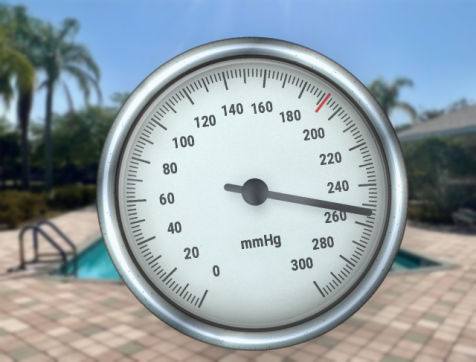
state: 254 mmHg
